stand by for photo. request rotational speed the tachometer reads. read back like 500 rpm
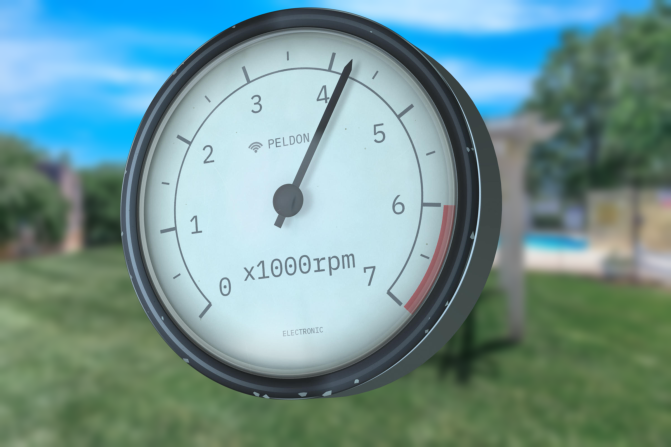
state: 4250 rpm
